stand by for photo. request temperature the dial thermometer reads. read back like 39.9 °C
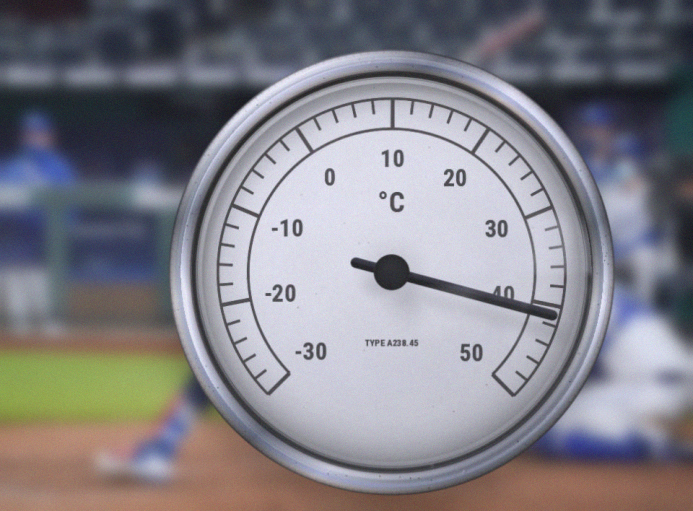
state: 41 °C
